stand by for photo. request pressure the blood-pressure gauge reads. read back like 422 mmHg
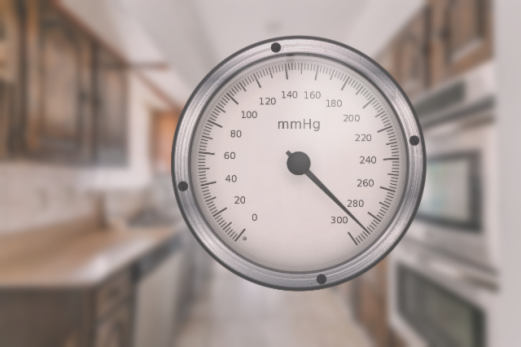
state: 290 mmHg
